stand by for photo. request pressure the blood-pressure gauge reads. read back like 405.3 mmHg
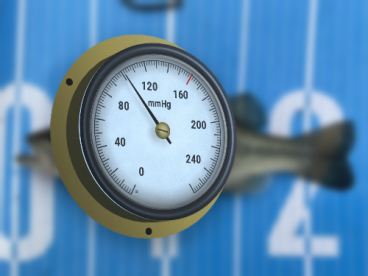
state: 100 mmHg
